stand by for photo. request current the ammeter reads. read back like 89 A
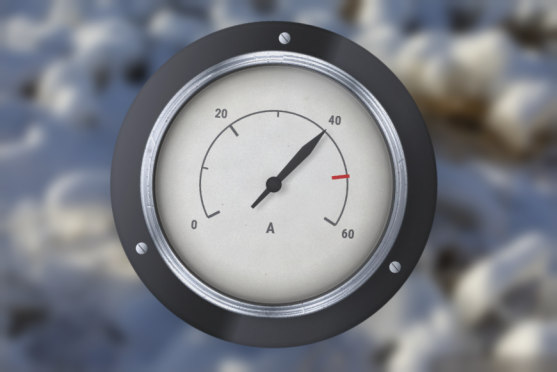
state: 40 A
